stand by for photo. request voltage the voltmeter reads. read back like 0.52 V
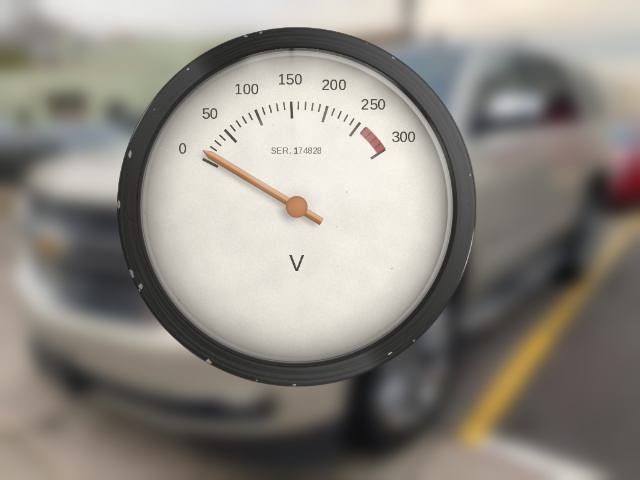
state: 10 V
